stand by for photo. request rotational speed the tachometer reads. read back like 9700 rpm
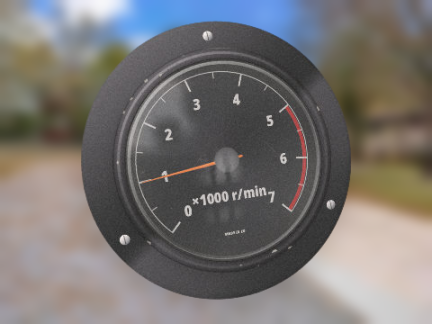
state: 1000 rpm
